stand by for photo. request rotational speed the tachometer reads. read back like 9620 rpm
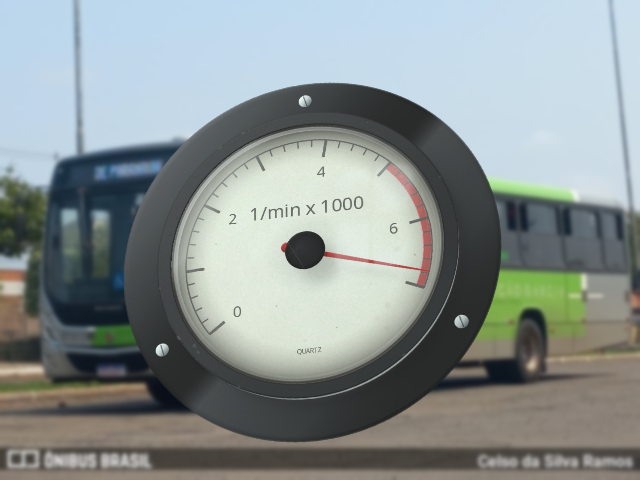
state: 6800 rpm
